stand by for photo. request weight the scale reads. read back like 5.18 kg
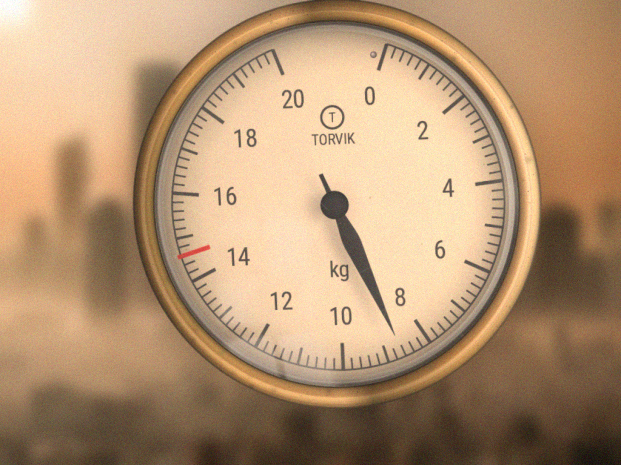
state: 8.6 kg
